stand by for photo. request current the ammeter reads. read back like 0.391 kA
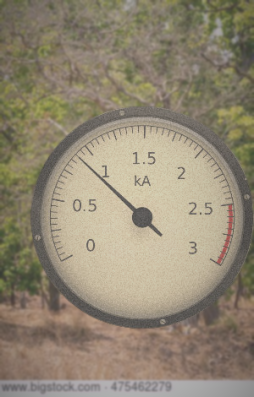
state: 0.9 kA
